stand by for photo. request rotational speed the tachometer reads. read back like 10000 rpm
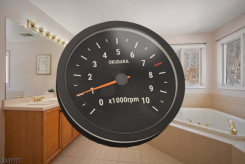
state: 1000 rpm
